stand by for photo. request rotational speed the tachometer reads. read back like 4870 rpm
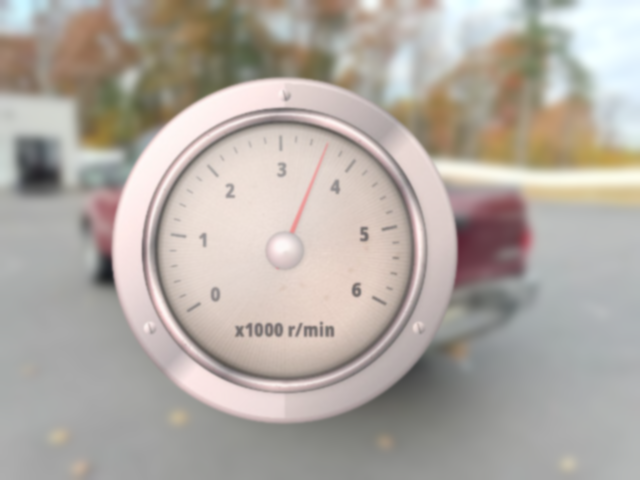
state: 3600 rpm
